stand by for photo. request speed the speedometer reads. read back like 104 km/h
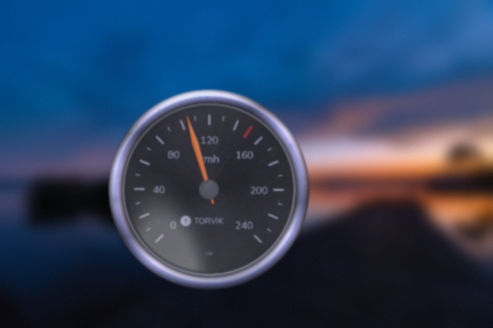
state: 105 km/h
